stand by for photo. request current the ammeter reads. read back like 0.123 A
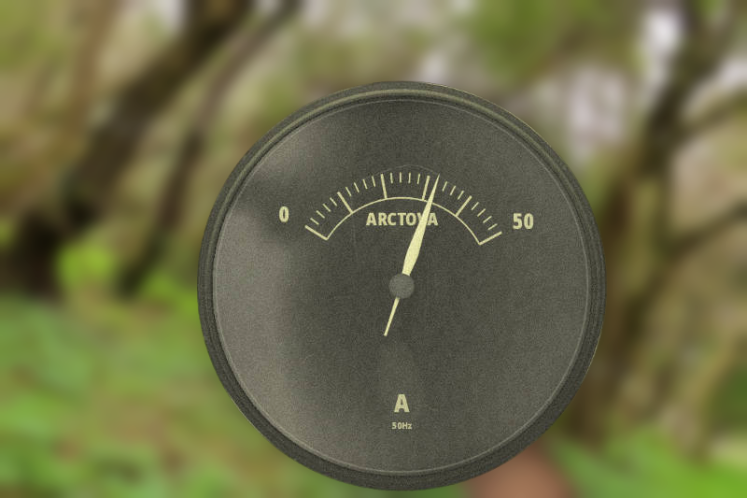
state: 32 A
